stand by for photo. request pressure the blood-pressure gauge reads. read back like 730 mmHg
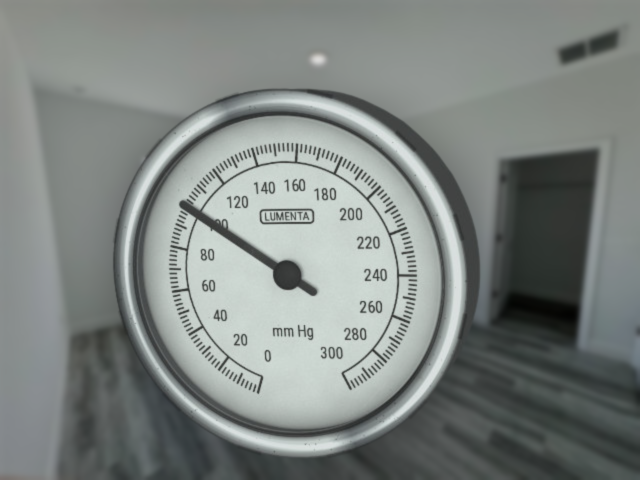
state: 100 mmHg
